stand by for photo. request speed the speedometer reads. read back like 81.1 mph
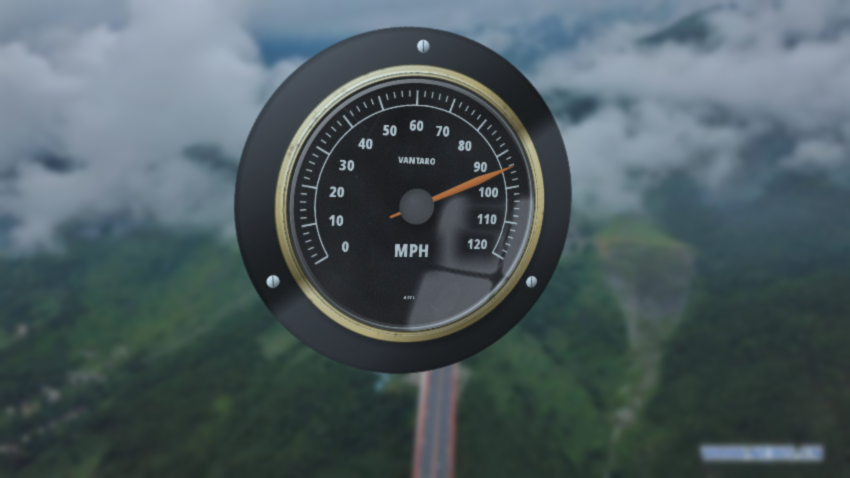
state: 94 mph
